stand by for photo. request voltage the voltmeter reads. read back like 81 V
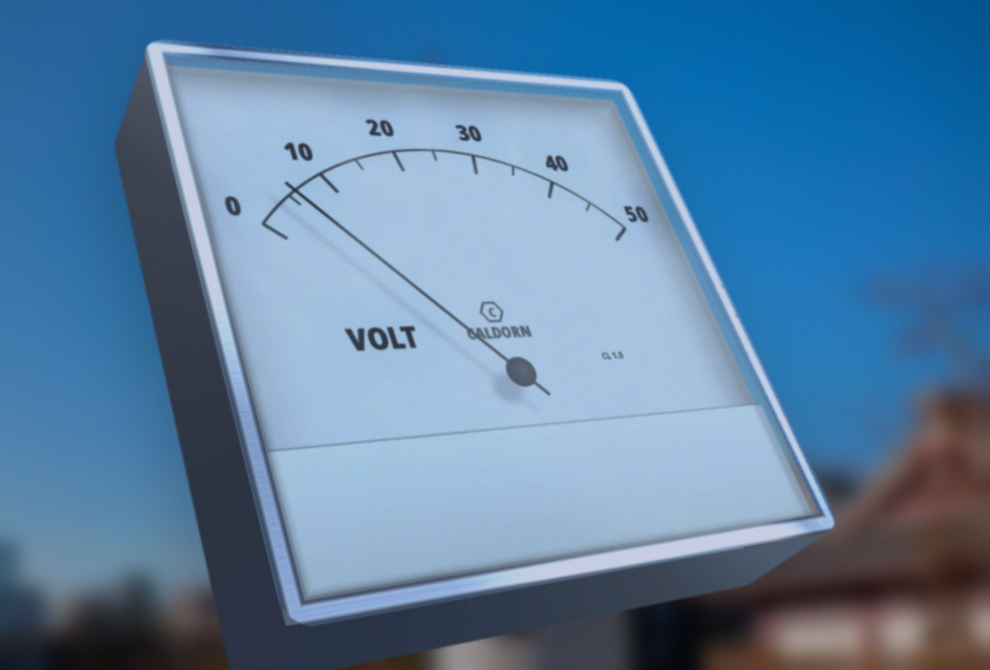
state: 5 V
